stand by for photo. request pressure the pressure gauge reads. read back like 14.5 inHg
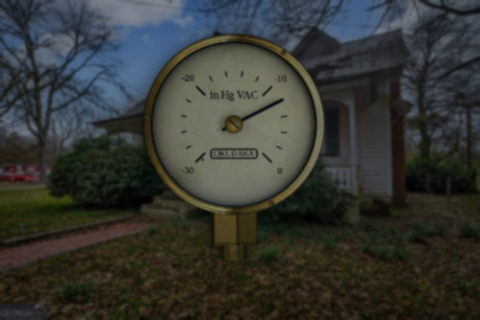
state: -8 inHg
